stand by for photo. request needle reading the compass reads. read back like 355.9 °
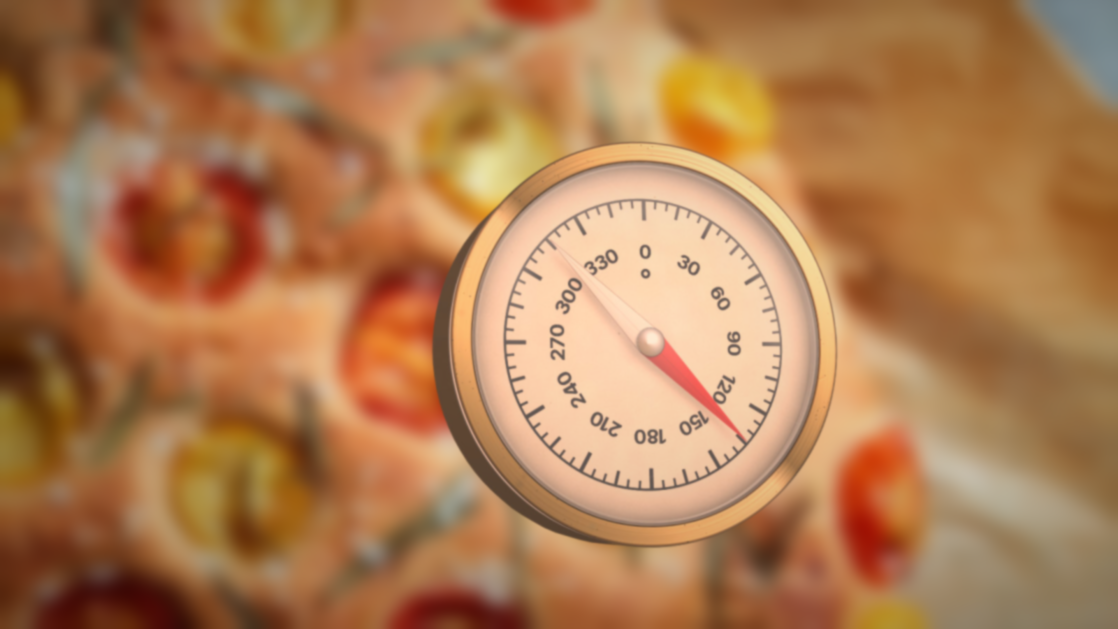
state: 135 °
